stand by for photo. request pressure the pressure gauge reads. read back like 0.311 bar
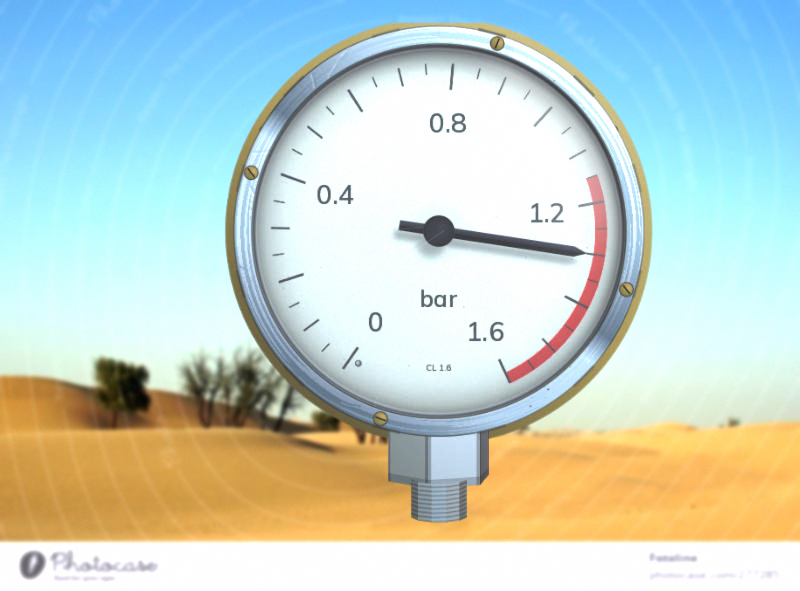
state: 1.3 bar
